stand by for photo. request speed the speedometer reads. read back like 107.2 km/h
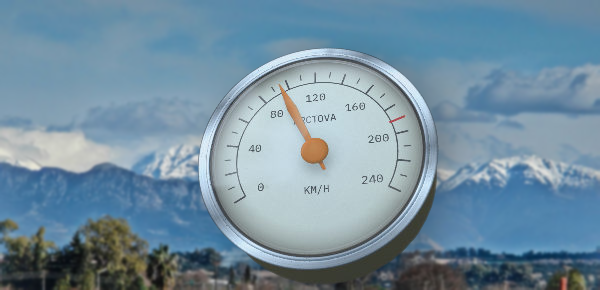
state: 95 km/h
